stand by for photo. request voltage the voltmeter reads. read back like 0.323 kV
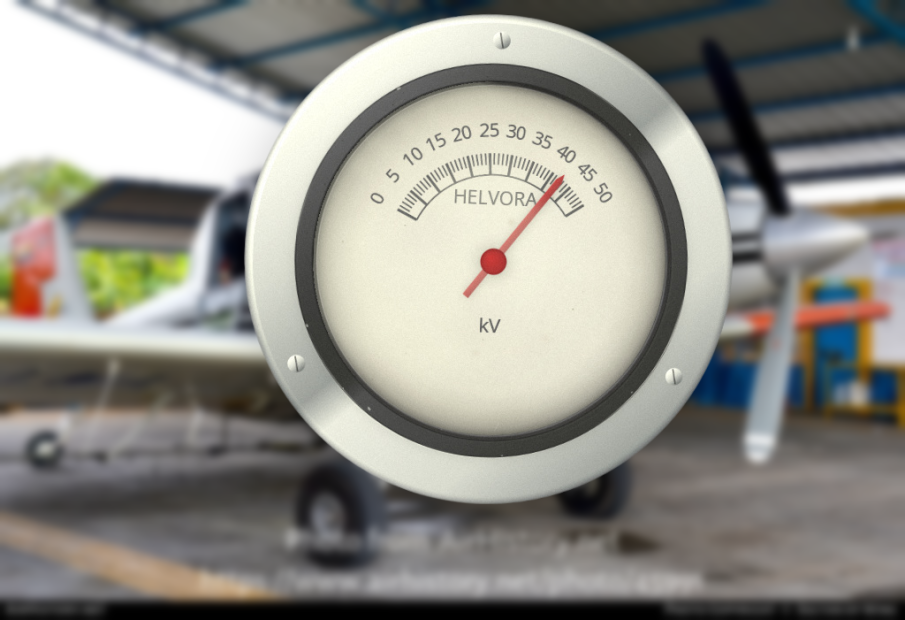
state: 42 kV
